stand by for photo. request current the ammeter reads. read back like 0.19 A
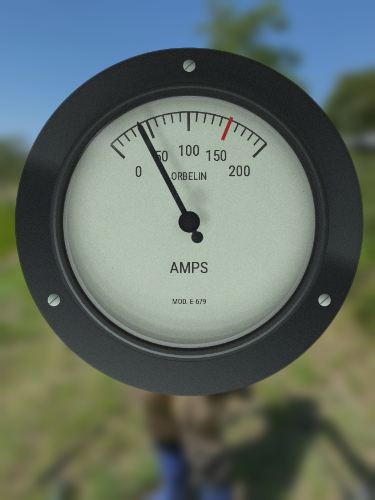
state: 40 A
